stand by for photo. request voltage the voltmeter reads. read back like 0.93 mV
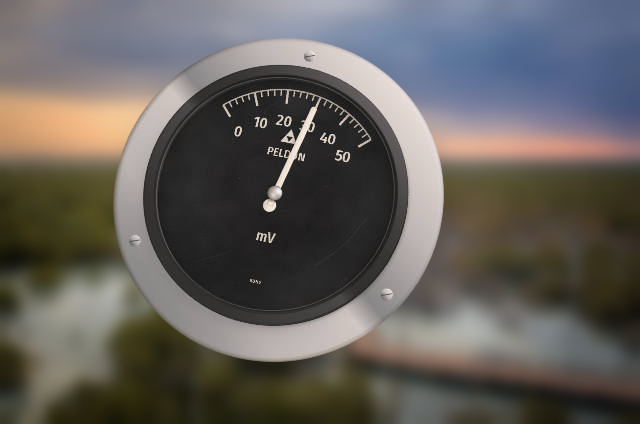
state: 30 mV
